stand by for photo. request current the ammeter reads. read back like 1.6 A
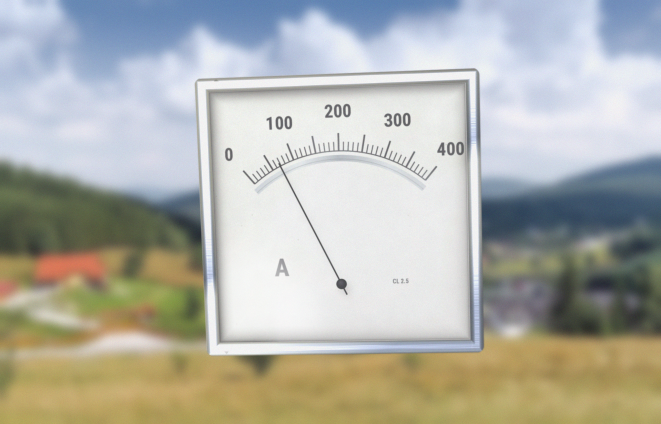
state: 70 A
